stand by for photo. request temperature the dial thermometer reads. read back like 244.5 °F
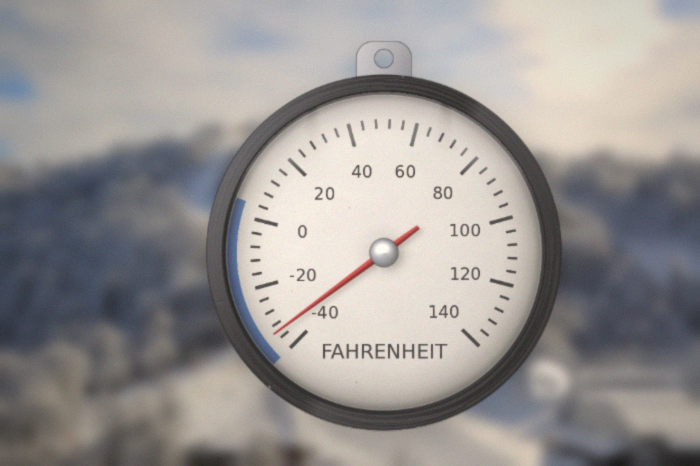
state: -34 °F
